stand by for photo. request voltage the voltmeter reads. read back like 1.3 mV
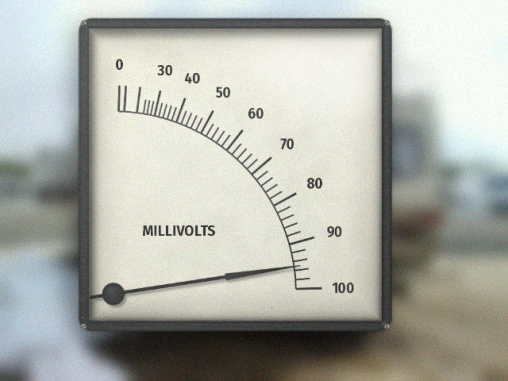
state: 95 mV
